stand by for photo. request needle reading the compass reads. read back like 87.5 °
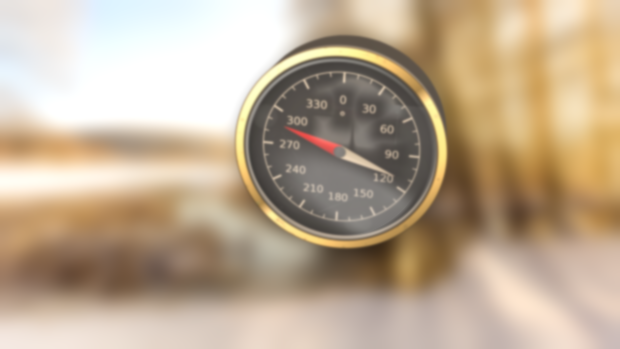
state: 290 °
